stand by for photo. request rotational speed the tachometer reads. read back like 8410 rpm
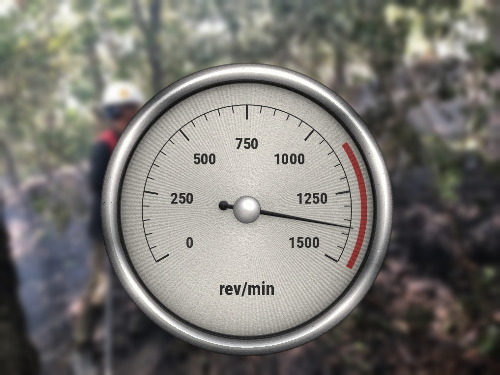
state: 1375 rpm
